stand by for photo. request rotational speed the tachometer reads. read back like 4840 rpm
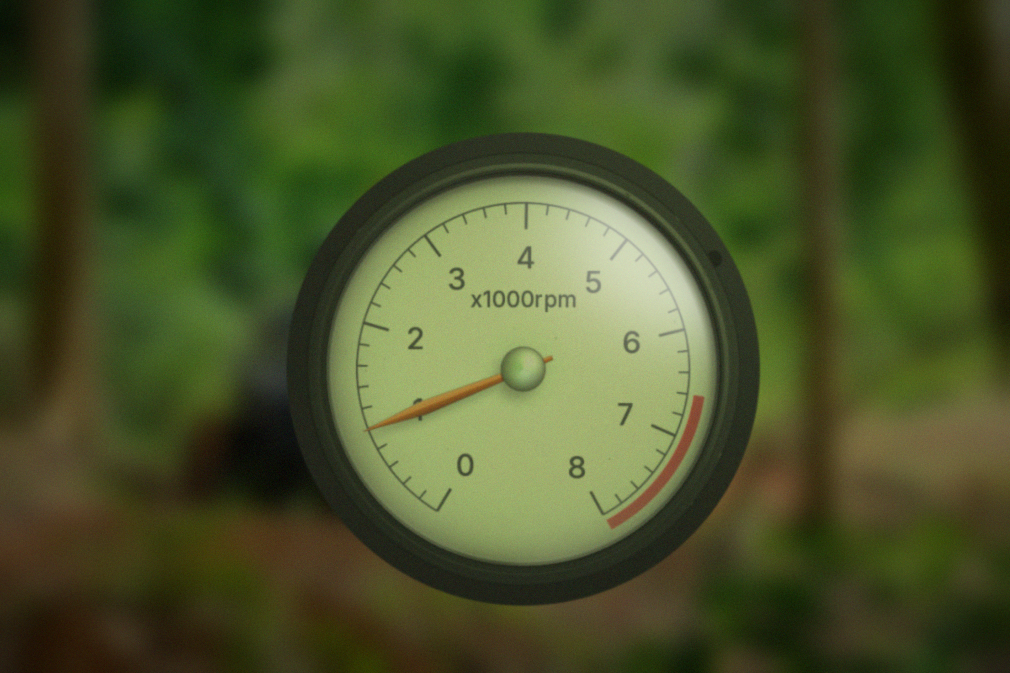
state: 1000 rpm
